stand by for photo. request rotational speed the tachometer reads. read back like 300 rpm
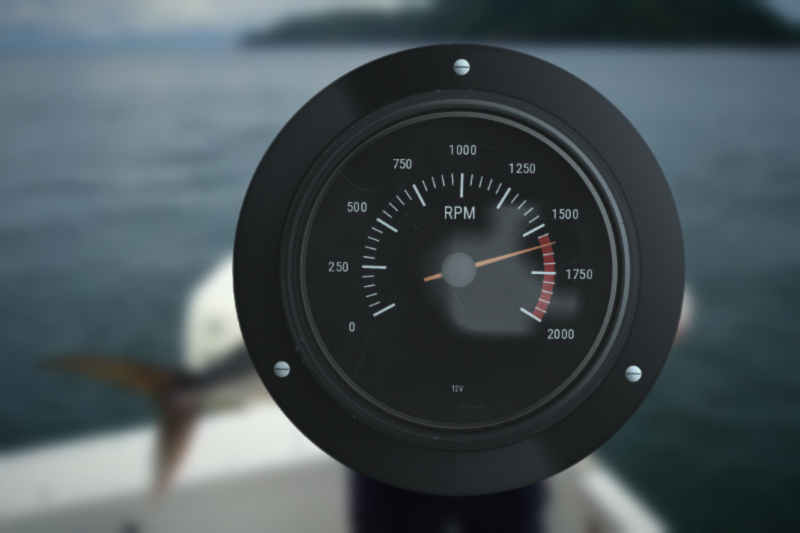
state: 1600 rpm
